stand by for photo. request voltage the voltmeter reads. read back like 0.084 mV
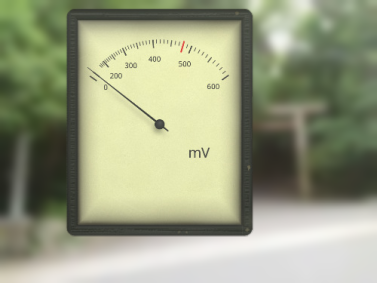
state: 100 mV
